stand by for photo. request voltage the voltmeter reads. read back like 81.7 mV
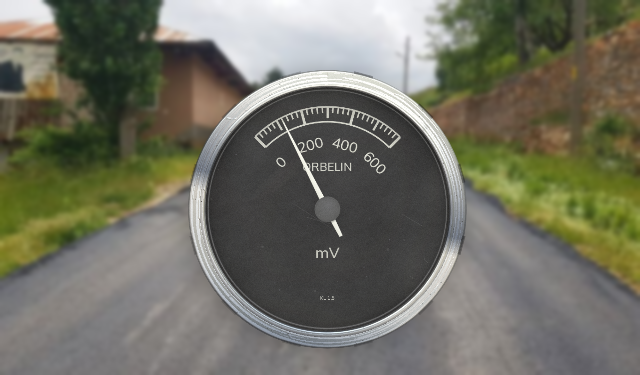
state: 120 mV
